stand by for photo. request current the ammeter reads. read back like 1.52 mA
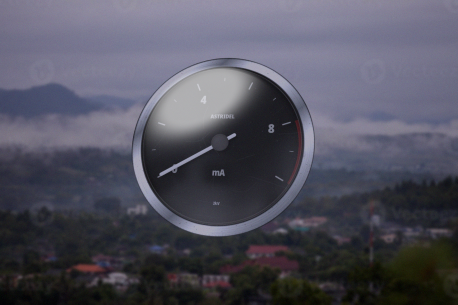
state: 0 mA
